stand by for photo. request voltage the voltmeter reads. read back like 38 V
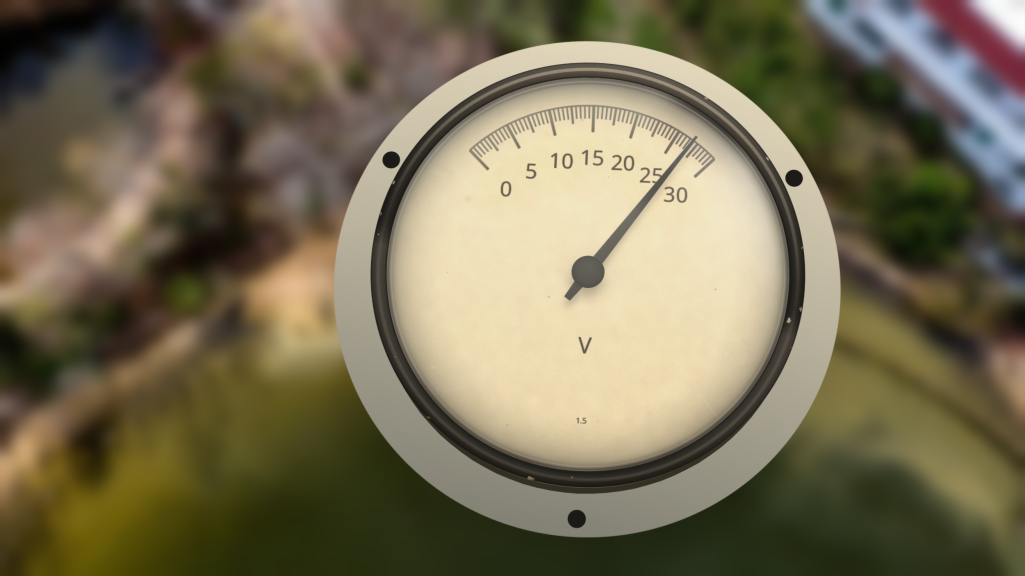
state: 27 V
